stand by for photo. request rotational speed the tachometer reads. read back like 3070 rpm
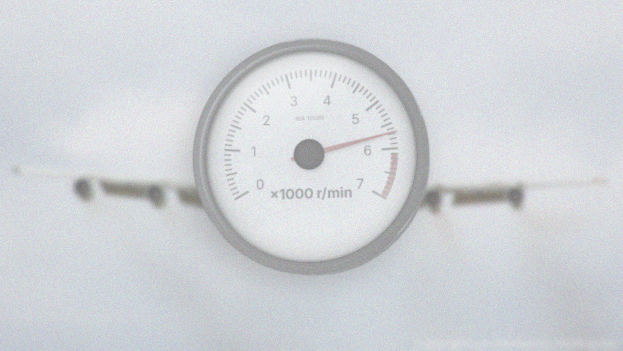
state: 5700 rpm
